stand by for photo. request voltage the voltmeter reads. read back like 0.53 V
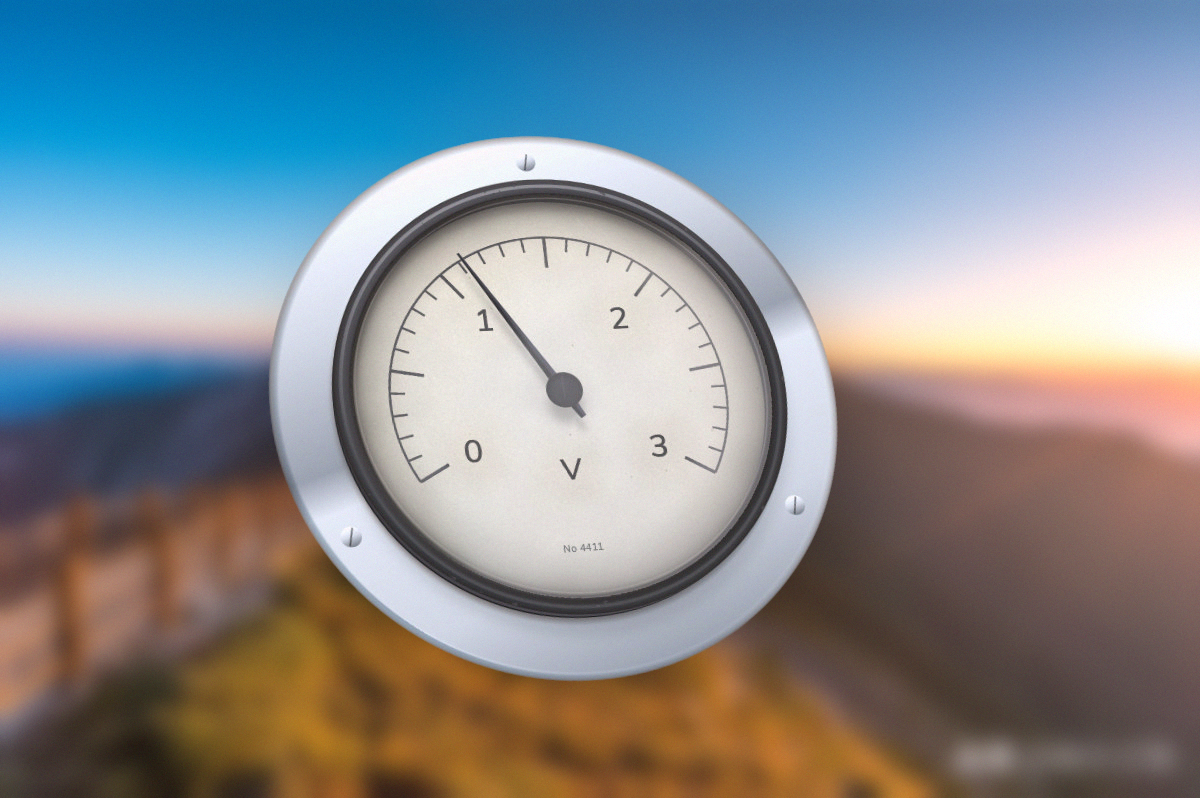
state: 1.1 V
